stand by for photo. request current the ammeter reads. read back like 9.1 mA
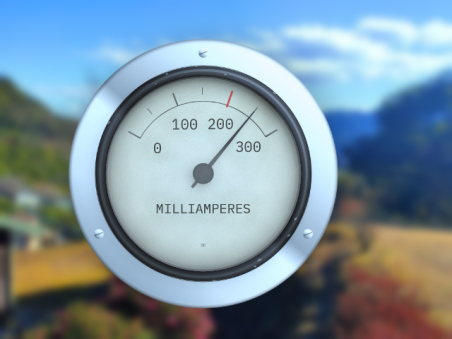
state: 250 mA
